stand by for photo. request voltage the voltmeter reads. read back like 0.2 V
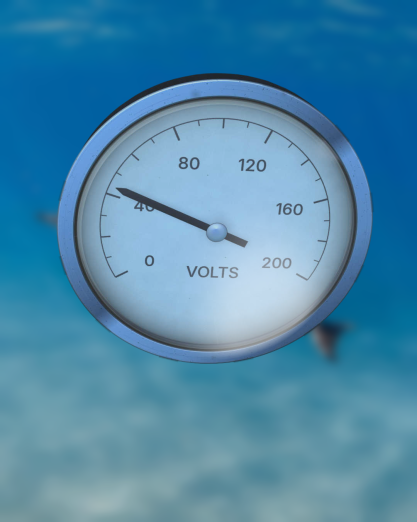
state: 45 V
